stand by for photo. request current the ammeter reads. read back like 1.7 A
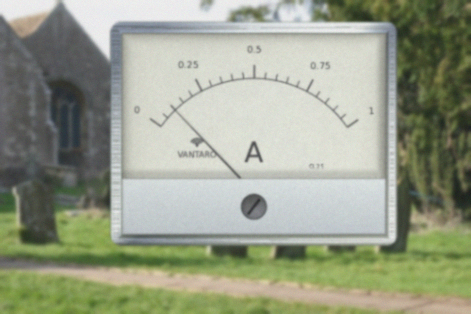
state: 0.1 A
